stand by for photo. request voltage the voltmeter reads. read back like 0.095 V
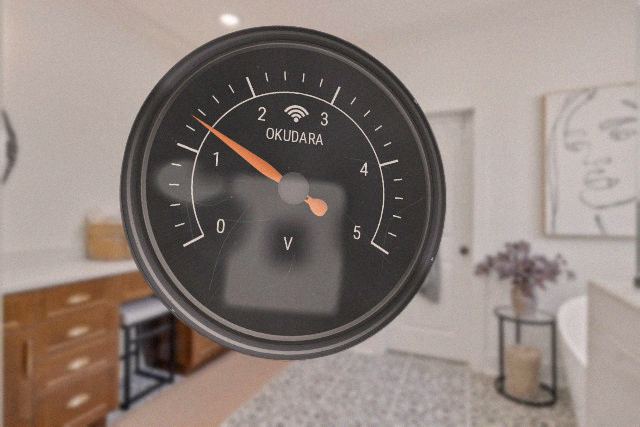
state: 1.3 V
